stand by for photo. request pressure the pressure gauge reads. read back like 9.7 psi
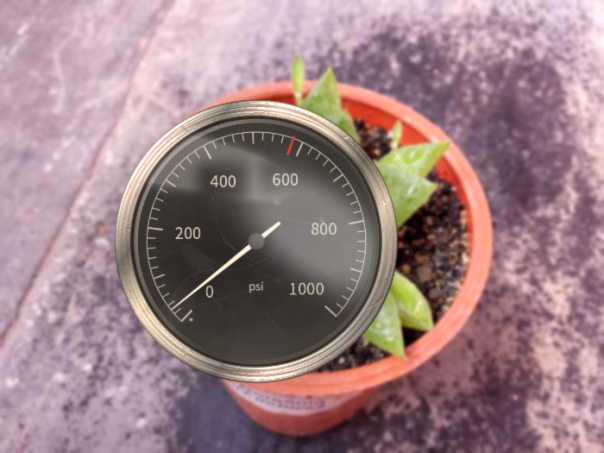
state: 30 psi
